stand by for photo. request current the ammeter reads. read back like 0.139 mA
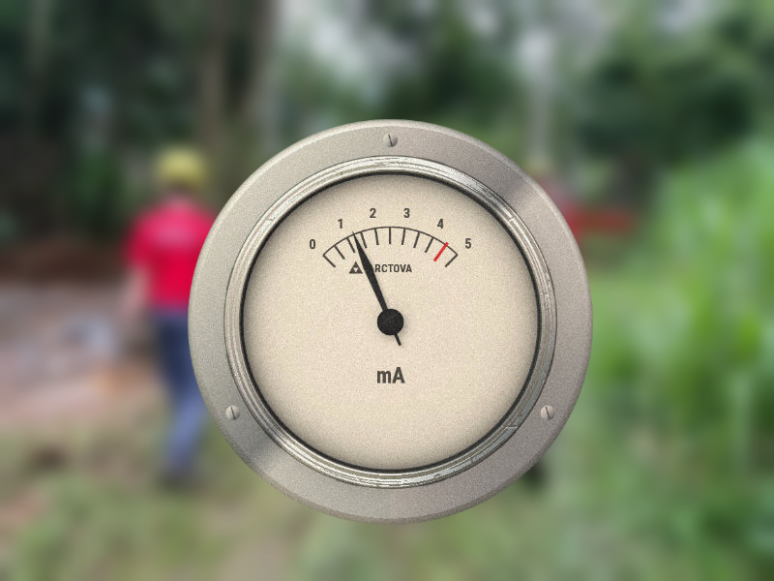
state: 1.25 mA
